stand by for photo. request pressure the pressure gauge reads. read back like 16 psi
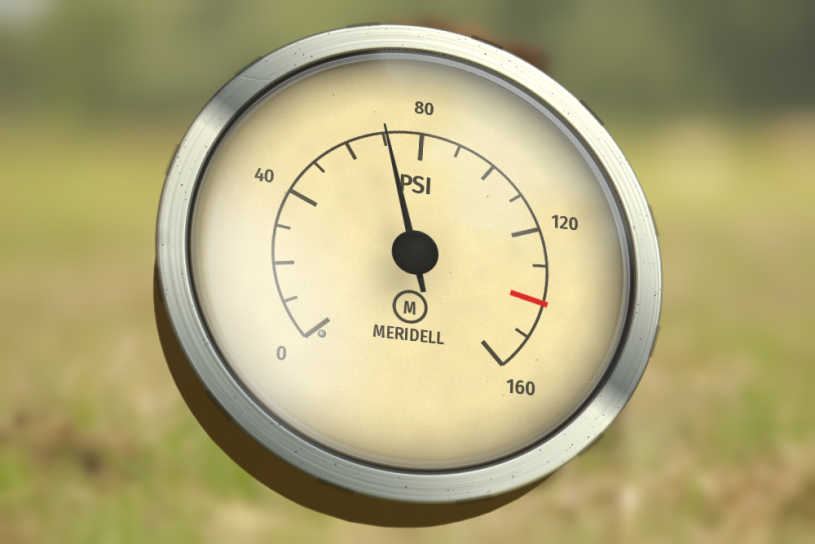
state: 70 psi
